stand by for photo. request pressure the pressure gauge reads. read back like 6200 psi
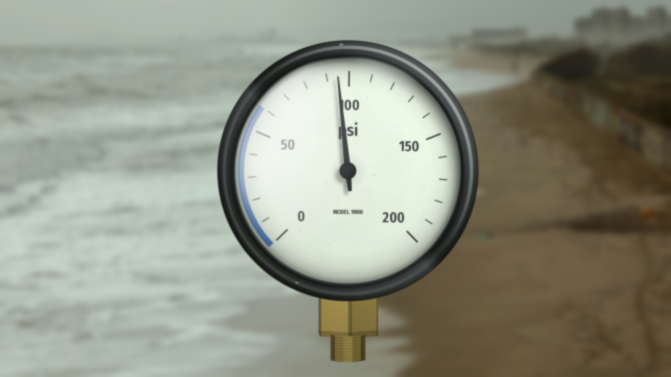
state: 95 psi
